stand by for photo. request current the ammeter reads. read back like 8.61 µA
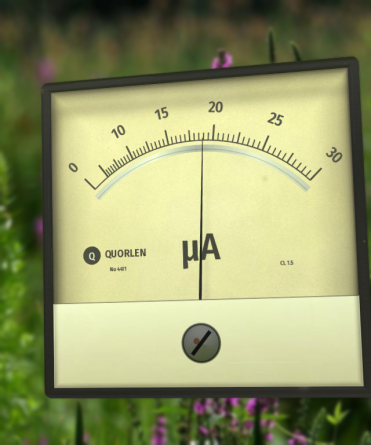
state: 19 µA
